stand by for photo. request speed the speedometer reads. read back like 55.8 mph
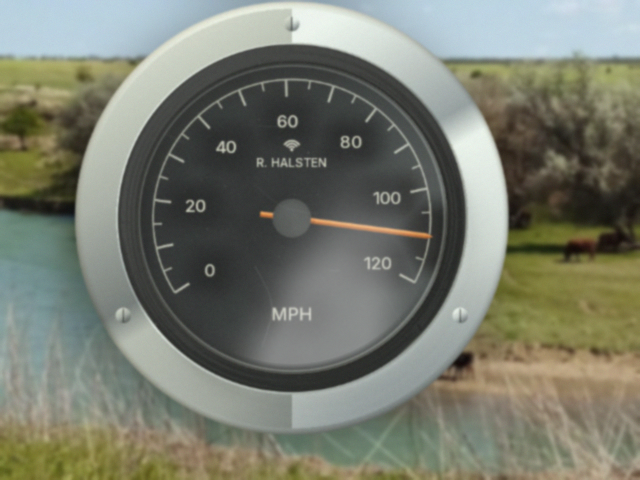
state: 110 mph
